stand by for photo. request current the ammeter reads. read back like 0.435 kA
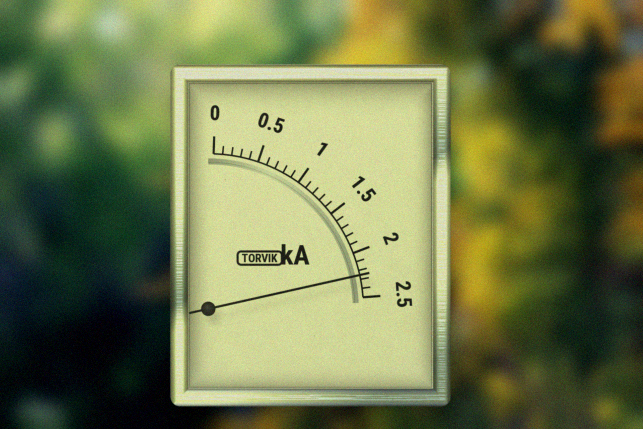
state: 2.25 kA
